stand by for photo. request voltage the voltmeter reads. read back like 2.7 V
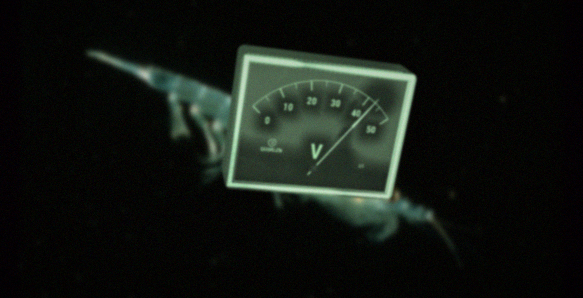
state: 42.5 V
